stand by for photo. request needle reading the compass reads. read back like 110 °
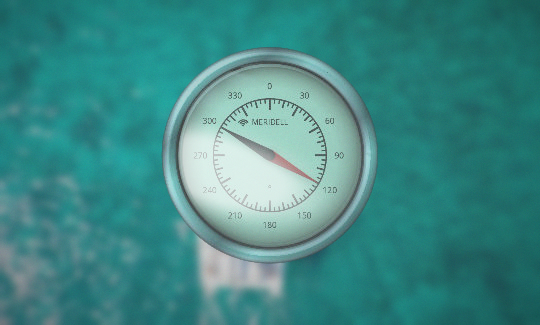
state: 120 °
